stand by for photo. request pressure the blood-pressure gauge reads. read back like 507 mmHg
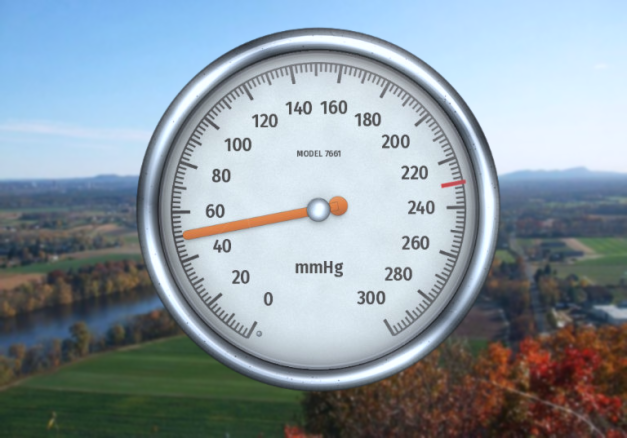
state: 50 mmHg
